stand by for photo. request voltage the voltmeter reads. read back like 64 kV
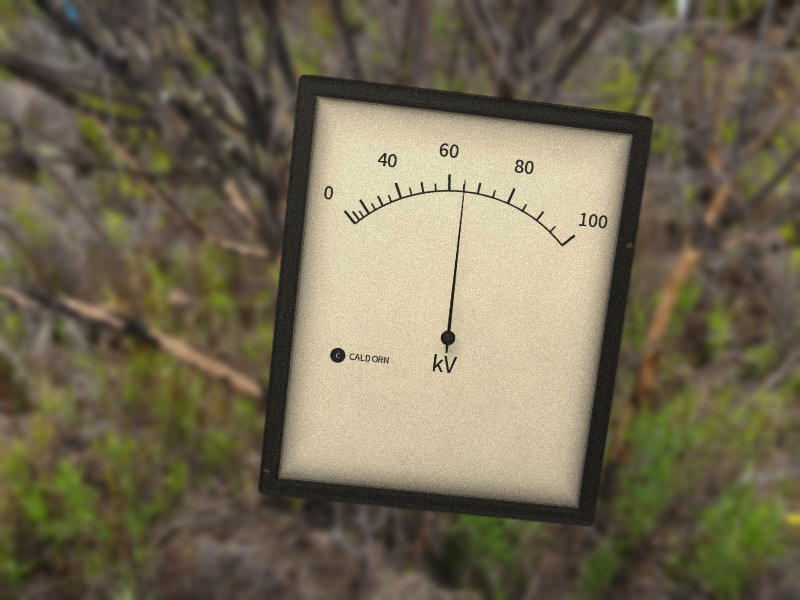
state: 65 kV
